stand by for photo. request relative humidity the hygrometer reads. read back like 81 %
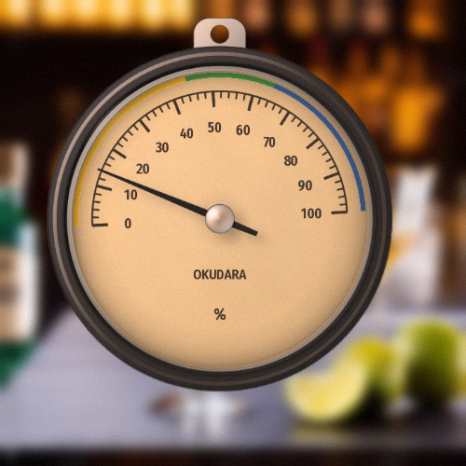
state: 14 %
